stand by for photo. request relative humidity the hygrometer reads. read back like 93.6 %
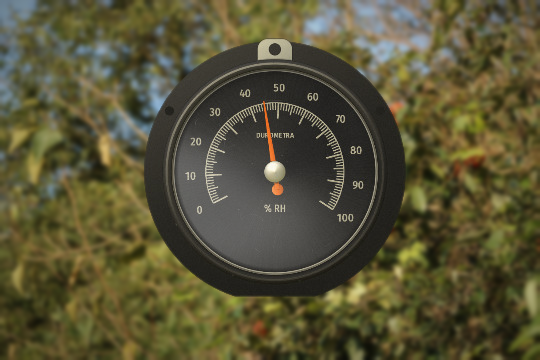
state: 45 %
